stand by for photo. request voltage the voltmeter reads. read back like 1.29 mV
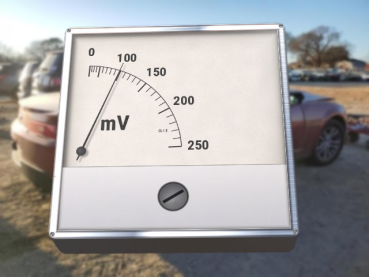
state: 100 mV
